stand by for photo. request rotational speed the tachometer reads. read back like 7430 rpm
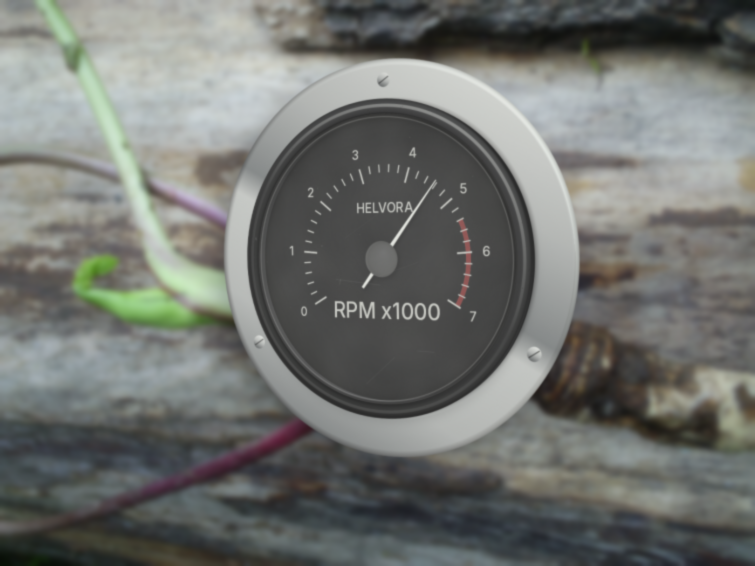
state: 4600 rpm
